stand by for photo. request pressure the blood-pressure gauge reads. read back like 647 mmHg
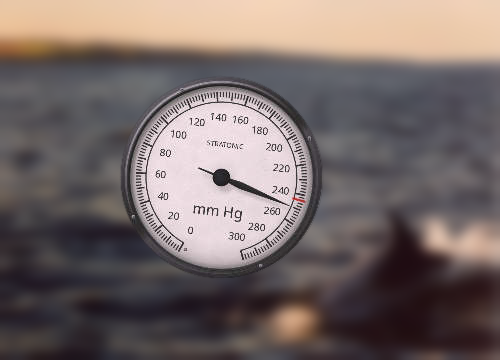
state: 250 mmHg
